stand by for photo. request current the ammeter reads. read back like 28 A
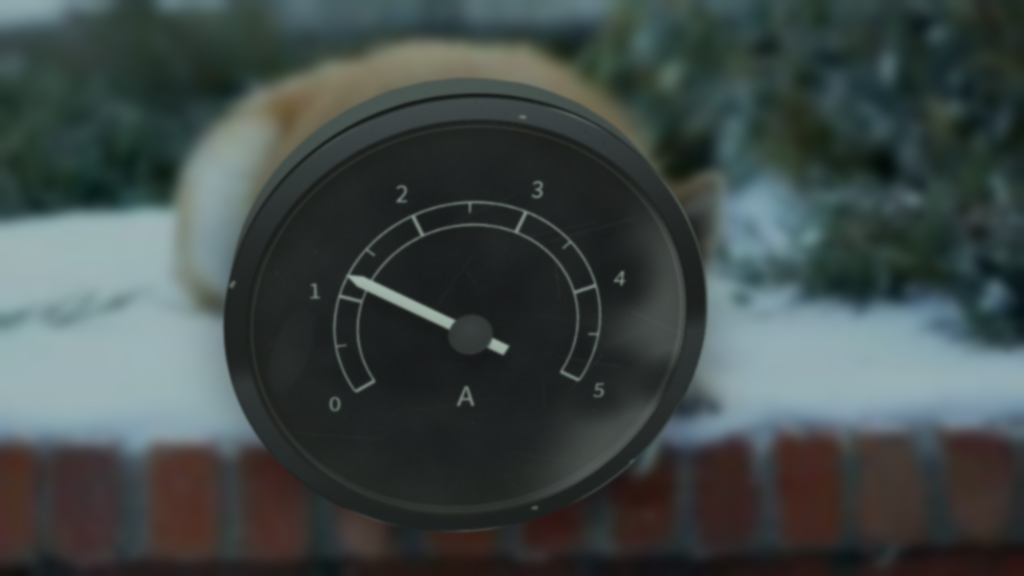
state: 1.25 A
